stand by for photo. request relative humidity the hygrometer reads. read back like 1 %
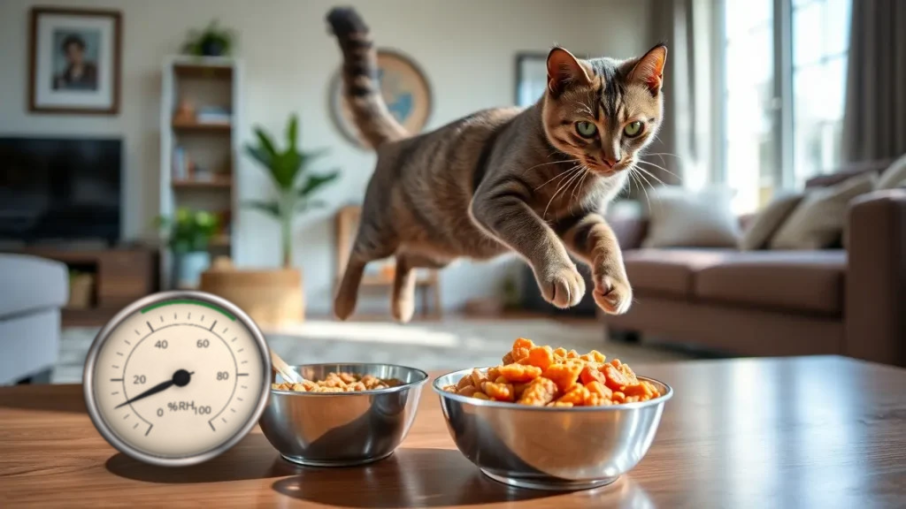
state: 12 %
